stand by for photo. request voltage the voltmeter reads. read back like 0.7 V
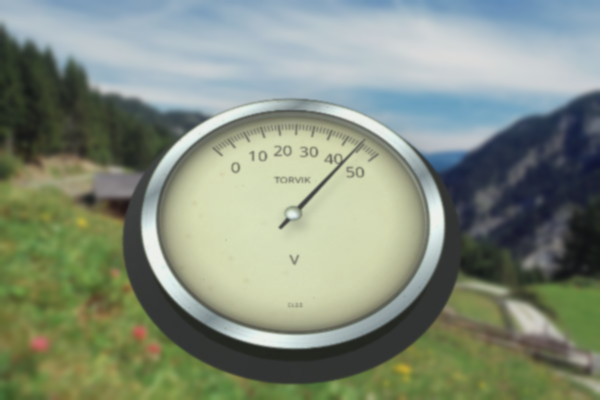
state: 45 V
